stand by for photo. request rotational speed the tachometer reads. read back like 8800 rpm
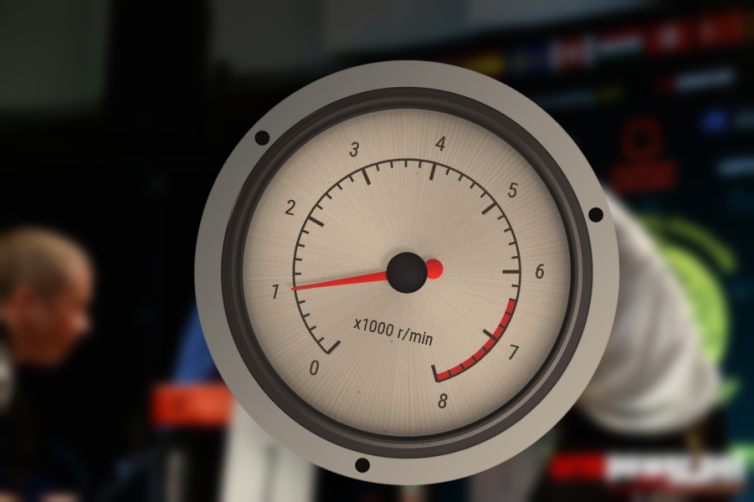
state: 1000 rpm
